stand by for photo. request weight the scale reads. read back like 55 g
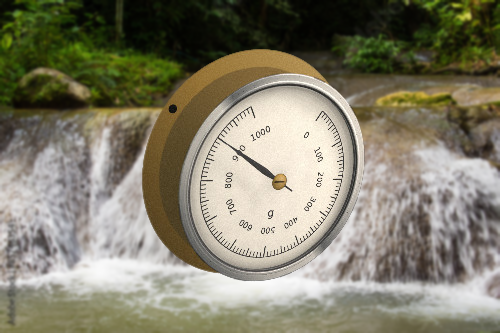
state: 900 g
